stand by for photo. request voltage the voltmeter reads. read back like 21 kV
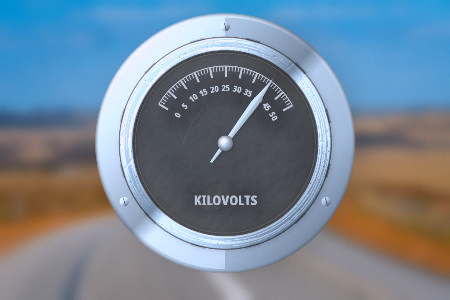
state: 40 kV
